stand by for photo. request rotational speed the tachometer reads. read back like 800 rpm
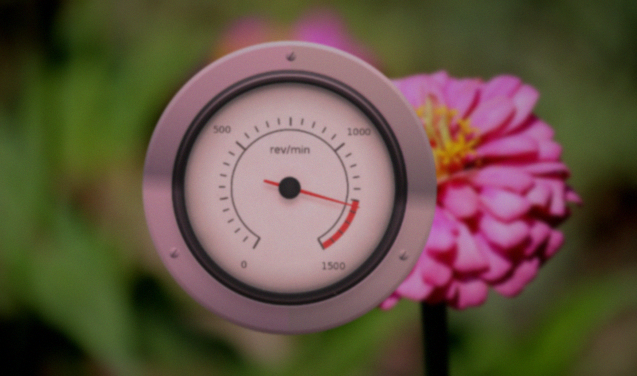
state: 1275 rpm
